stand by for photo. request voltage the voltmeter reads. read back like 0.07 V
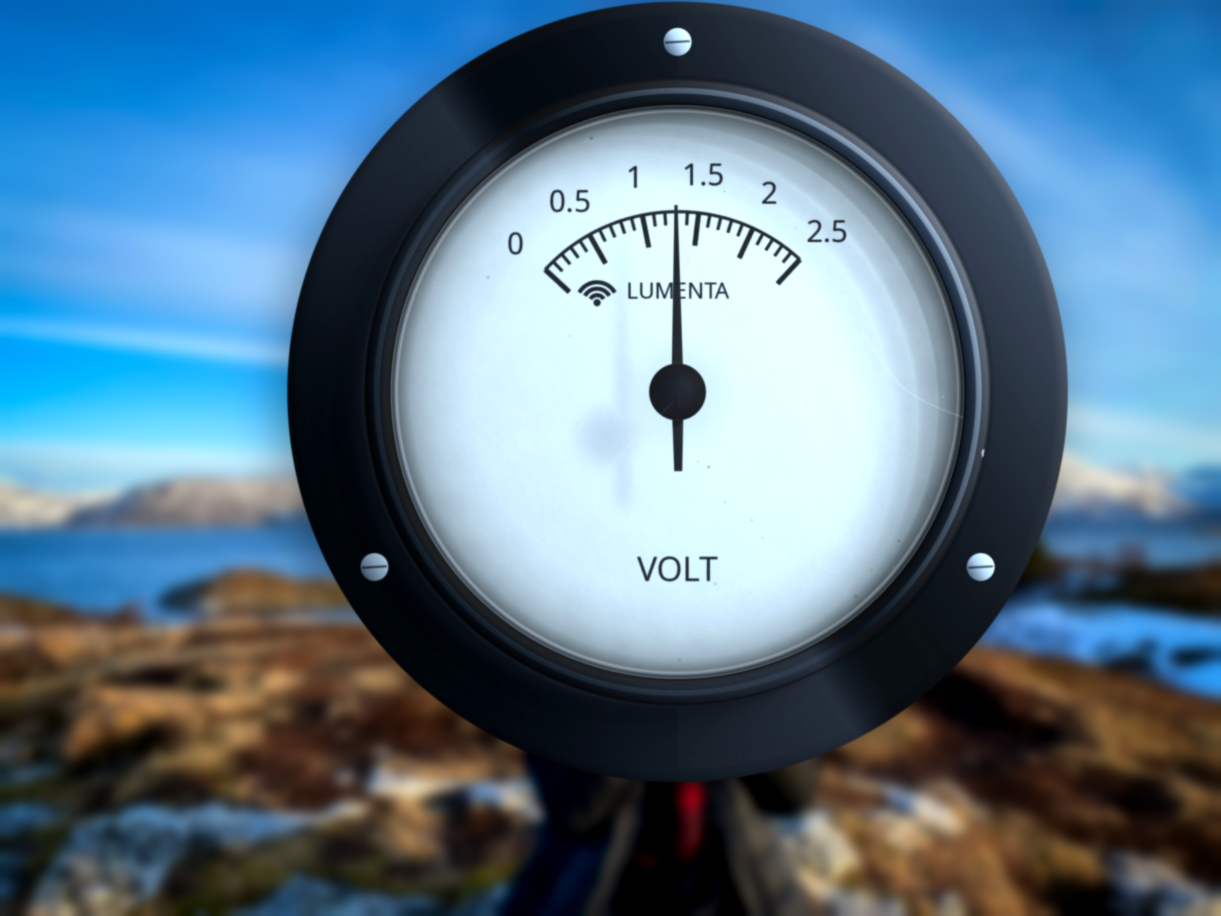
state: 1.3 V
